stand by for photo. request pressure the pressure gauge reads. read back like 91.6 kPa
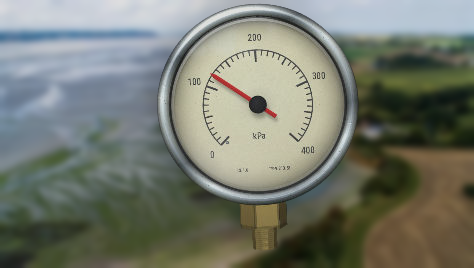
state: 120 kPa
